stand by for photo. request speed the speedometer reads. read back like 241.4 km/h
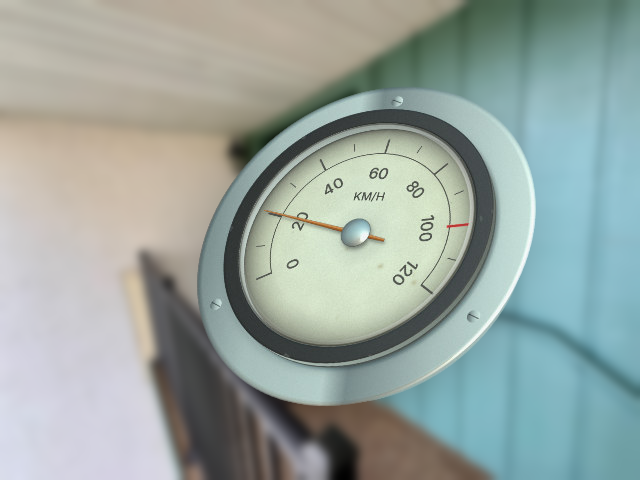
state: 20 km/h
